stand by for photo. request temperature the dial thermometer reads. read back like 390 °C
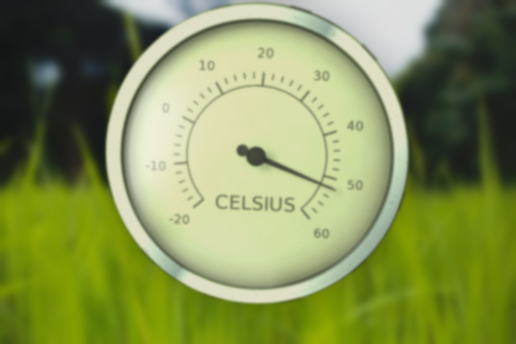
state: 52 °C
